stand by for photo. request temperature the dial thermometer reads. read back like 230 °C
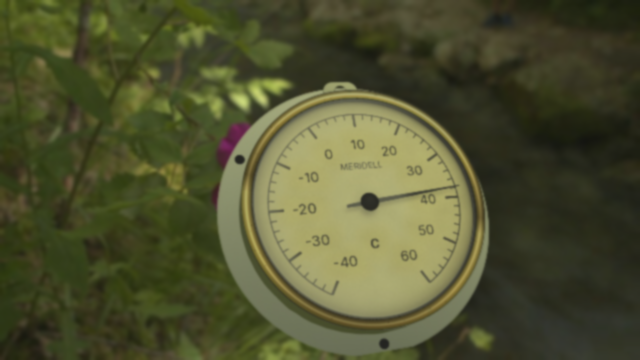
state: 38 °C
